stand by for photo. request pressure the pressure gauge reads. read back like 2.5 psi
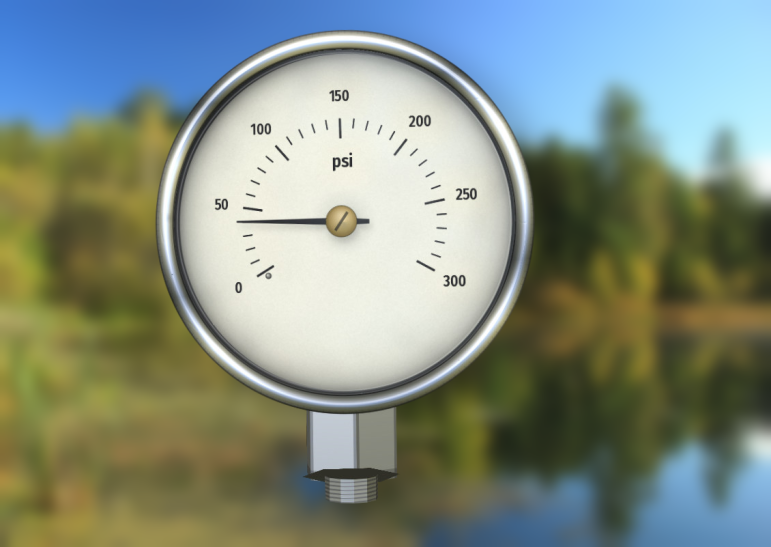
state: 40 psi
